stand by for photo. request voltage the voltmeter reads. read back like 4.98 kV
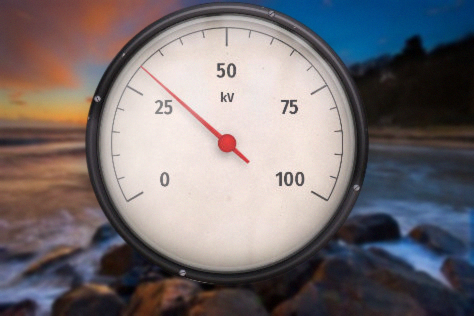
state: 30 kV
